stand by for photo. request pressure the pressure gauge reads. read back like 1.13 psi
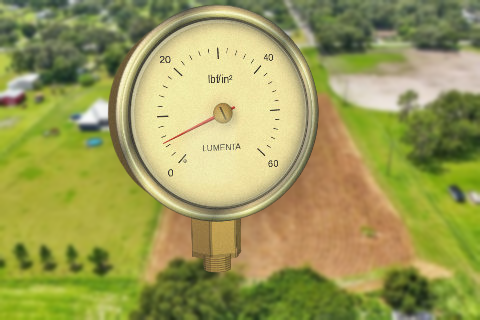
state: 5 psi
